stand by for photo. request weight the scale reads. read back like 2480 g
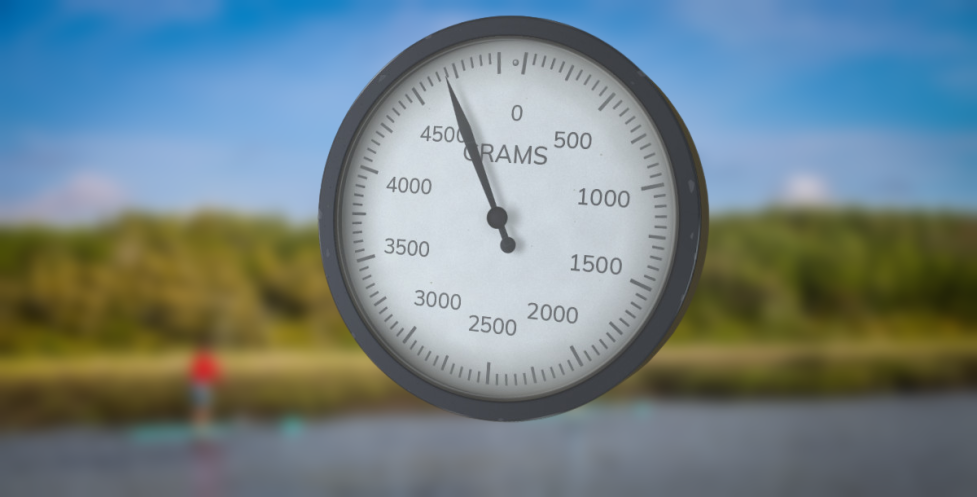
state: 4700 g
